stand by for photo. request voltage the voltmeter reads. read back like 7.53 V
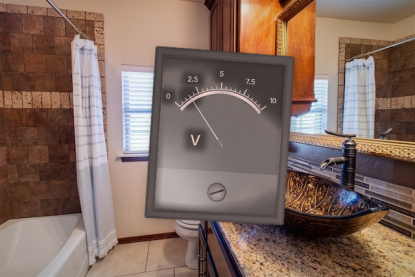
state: 1.5 V
